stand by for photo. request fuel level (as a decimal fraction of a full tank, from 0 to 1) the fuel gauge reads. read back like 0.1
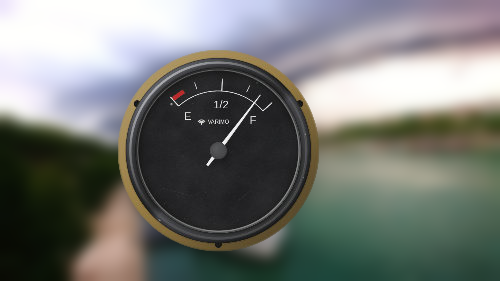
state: 0.875
